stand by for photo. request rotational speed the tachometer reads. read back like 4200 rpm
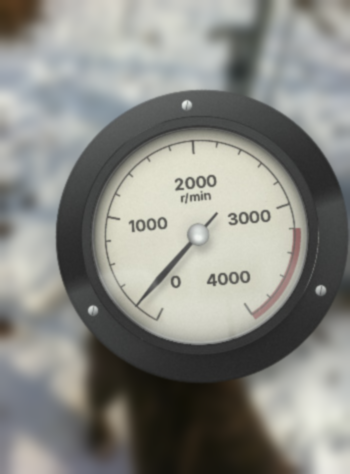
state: 200 rpm
